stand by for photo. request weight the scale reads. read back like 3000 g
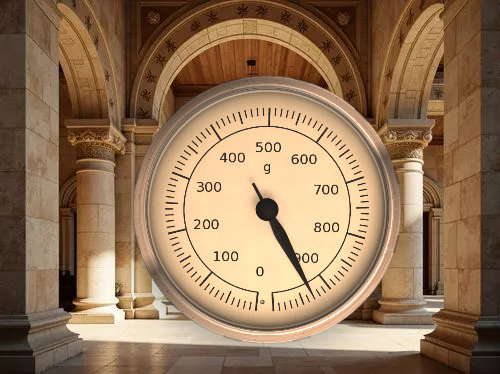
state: 930 g
